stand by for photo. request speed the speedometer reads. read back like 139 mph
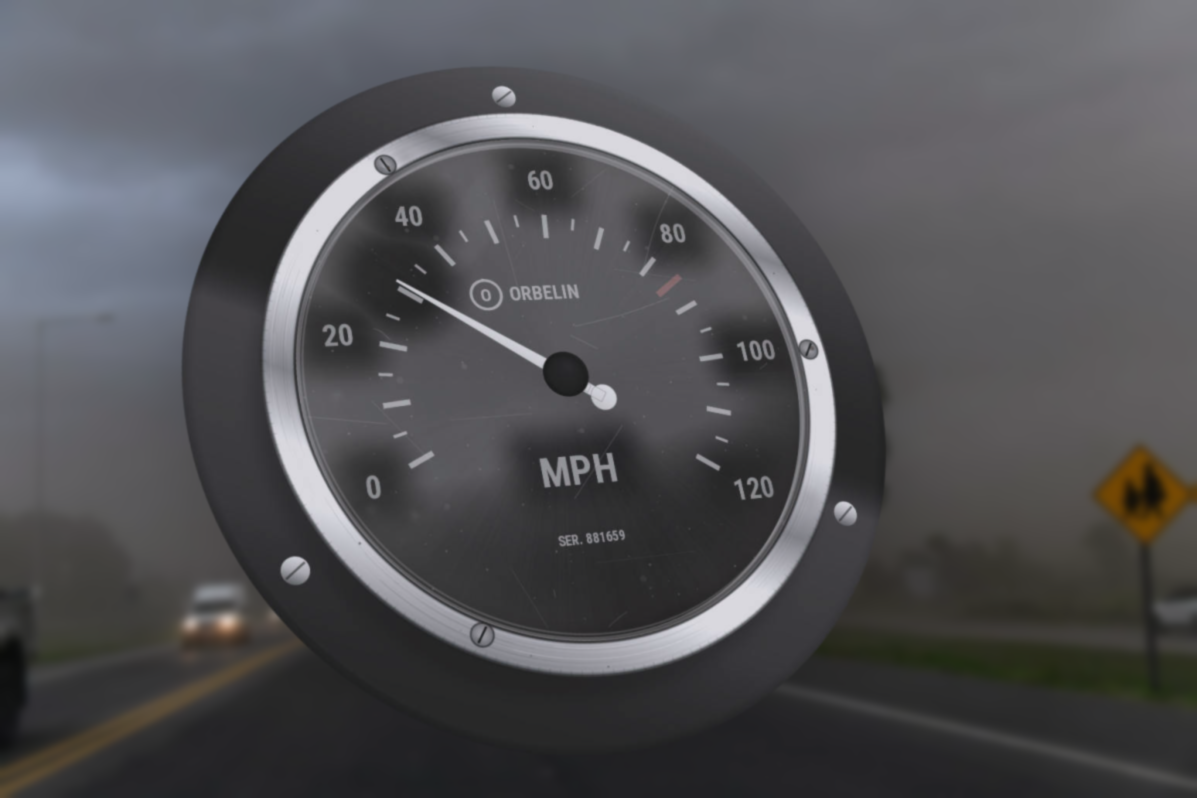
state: 30 mph
